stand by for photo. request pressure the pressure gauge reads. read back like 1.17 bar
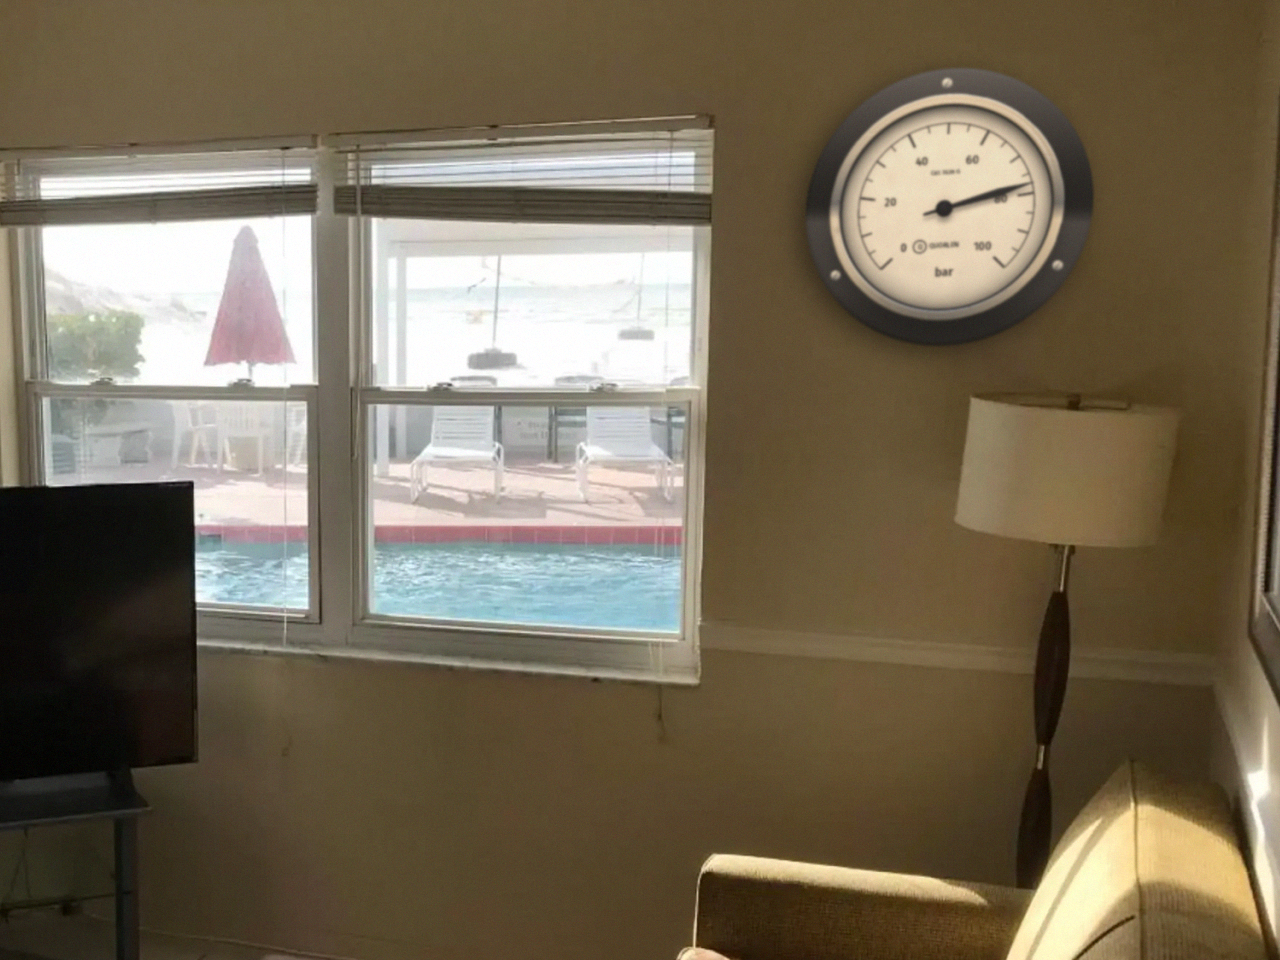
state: 77.5 bar
